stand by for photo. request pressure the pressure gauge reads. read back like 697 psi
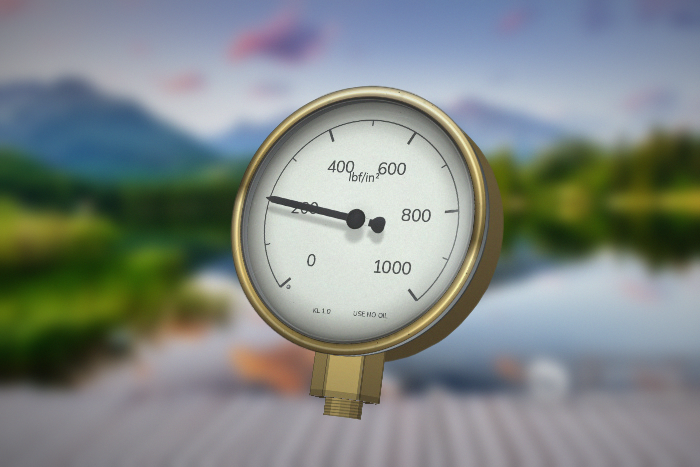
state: 200 psi
